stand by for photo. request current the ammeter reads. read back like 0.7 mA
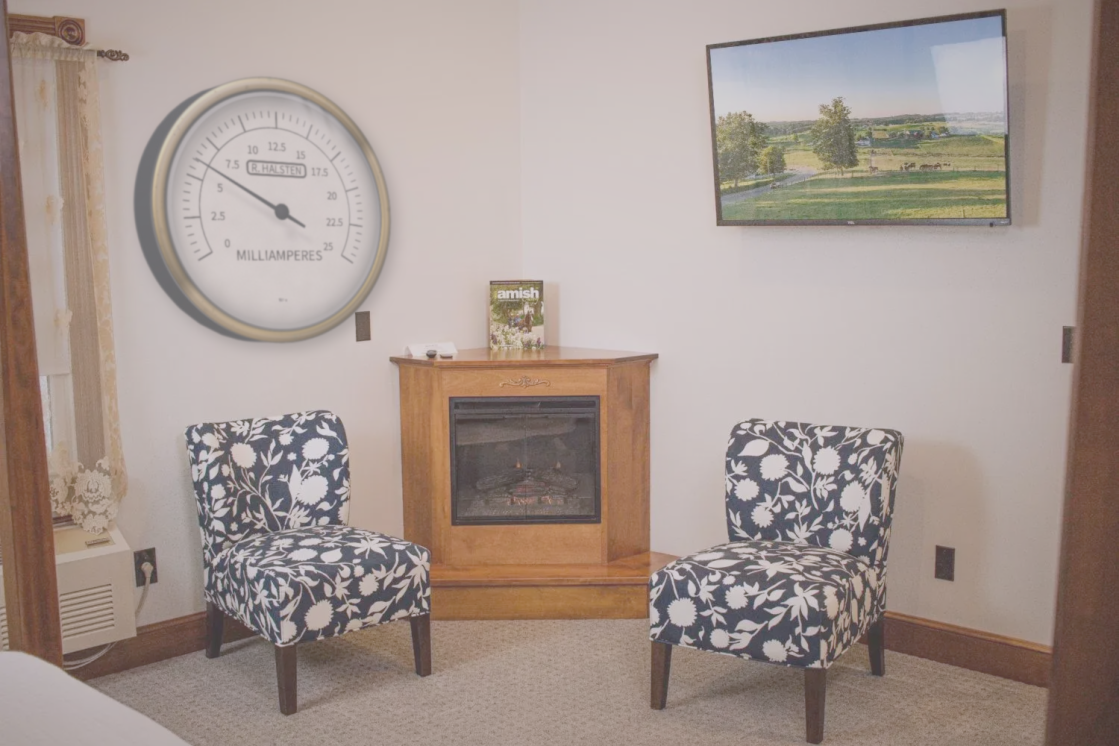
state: 6 mA
